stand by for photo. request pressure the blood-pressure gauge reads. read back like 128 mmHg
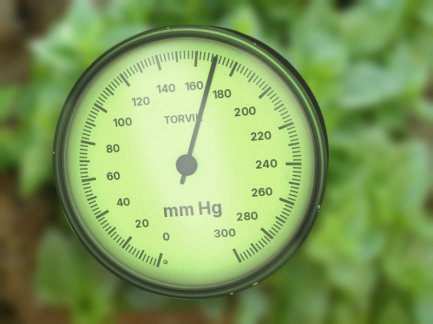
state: 170 mmHg
